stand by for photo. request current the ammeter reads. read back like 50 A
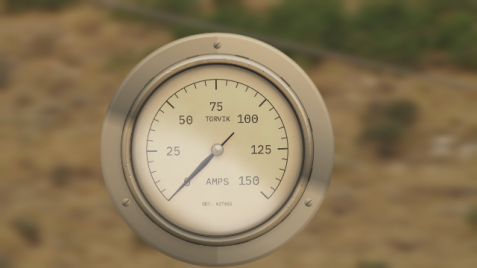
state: 0 A
